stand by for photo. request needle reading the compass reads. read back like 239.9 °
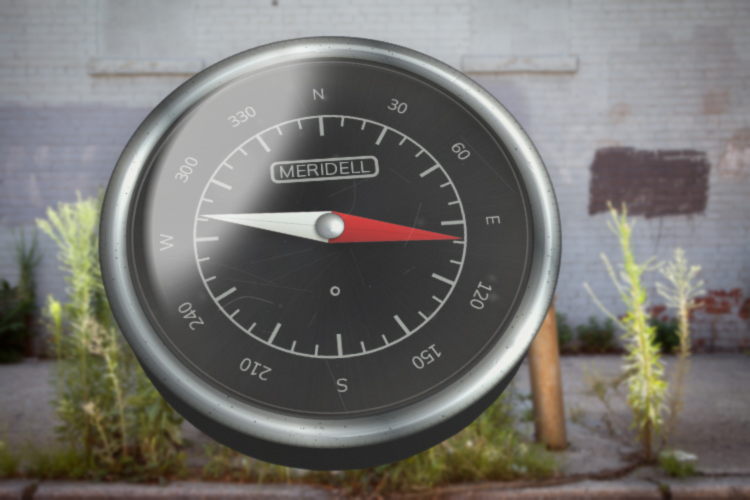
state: 100 °
